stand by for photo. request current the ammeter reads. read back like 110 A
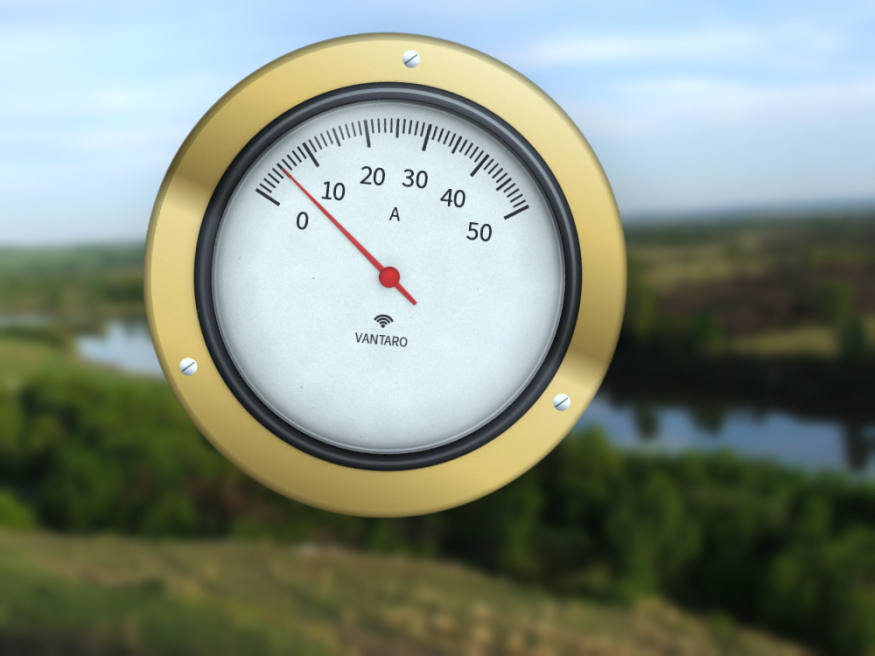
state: 5 A
